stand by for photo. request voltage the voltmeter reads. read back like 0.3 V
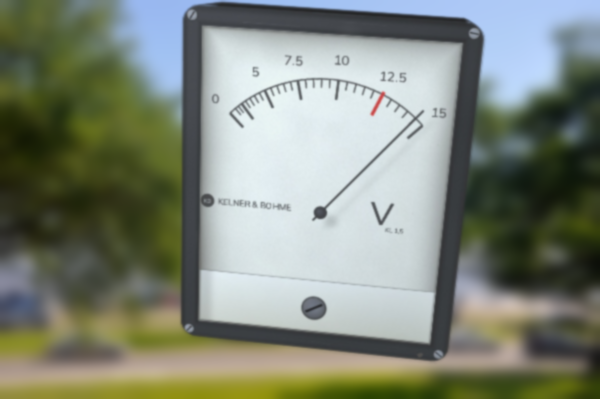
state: 14.5 V
